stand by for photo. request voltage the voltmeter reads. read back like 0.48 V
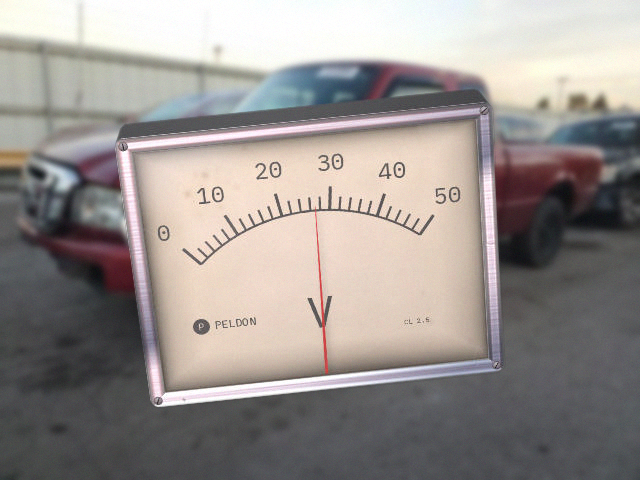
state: 27 V
